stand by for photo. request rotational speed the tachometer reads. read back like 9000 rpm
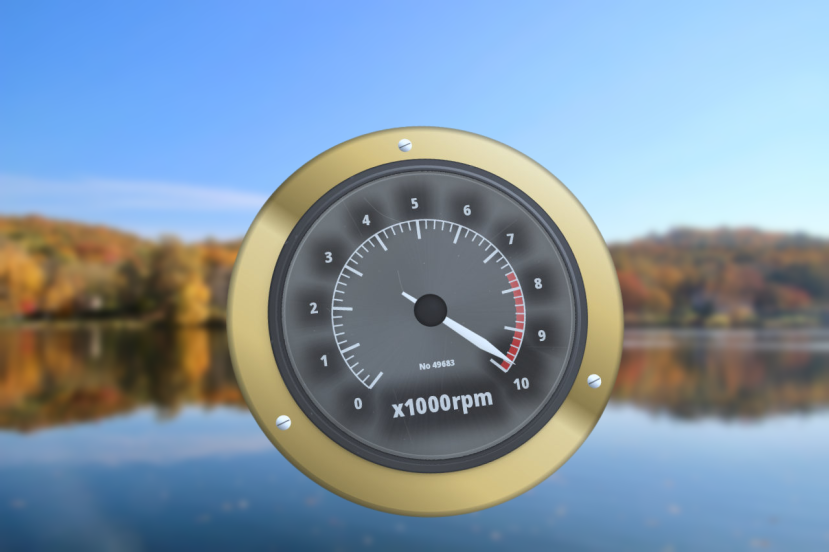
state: 9800 rpm
